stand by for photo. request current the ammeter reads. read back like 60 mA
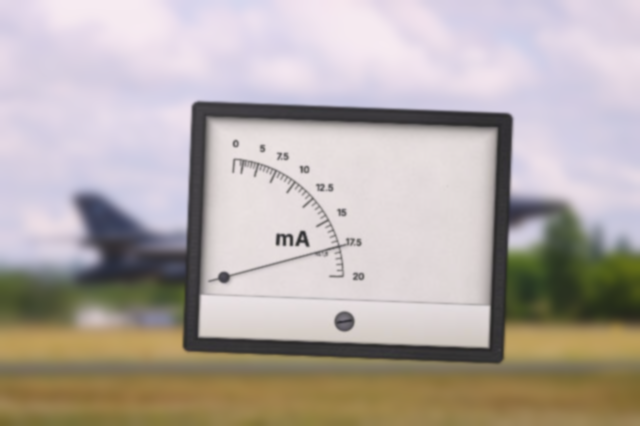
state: 17.5 mA
